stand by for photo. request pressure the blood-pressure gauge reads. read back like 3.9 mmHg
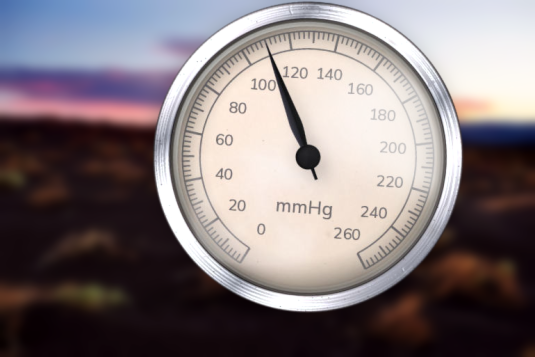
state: 110 mmHg
